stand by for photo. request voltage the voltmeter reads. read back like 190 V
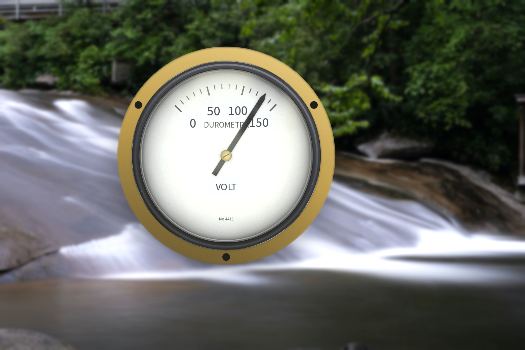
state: 130 V
